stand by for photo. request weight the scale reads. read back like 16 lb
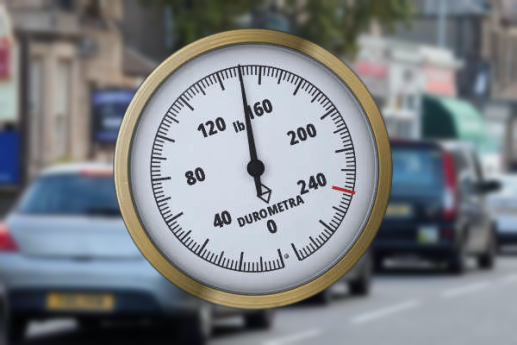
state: 150 lb
